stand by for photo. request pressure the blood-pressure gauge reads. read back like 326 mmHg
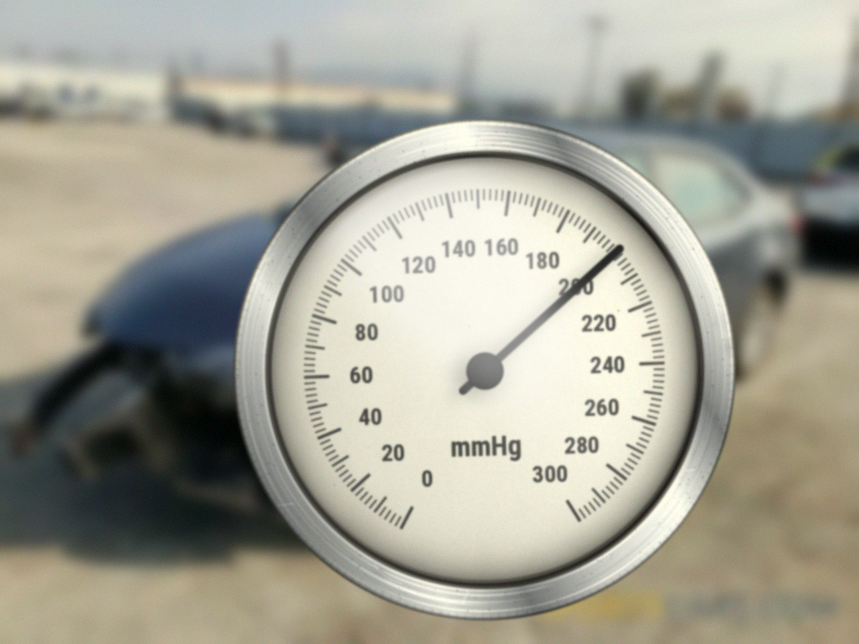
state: 200 mmHg
